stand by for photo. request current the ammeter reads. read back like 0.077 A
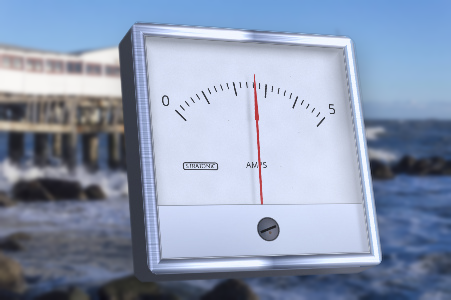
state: 2.6 A
